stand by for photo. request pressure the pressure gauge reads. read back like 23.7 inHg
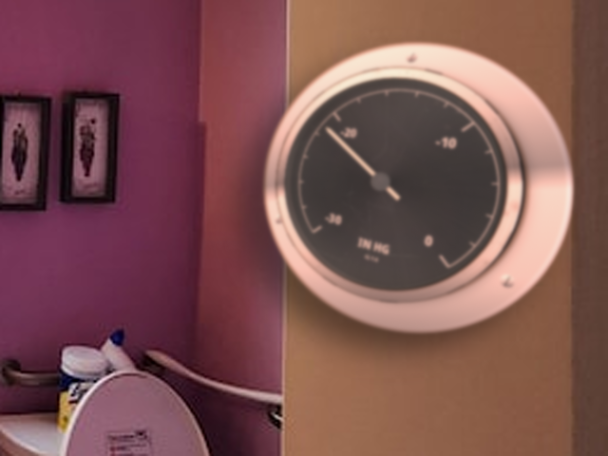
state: -21 inHg
